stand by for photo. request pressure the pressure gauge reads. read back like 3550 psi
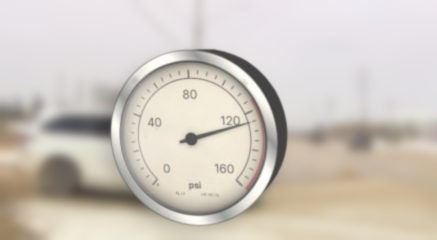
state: 125 psi
